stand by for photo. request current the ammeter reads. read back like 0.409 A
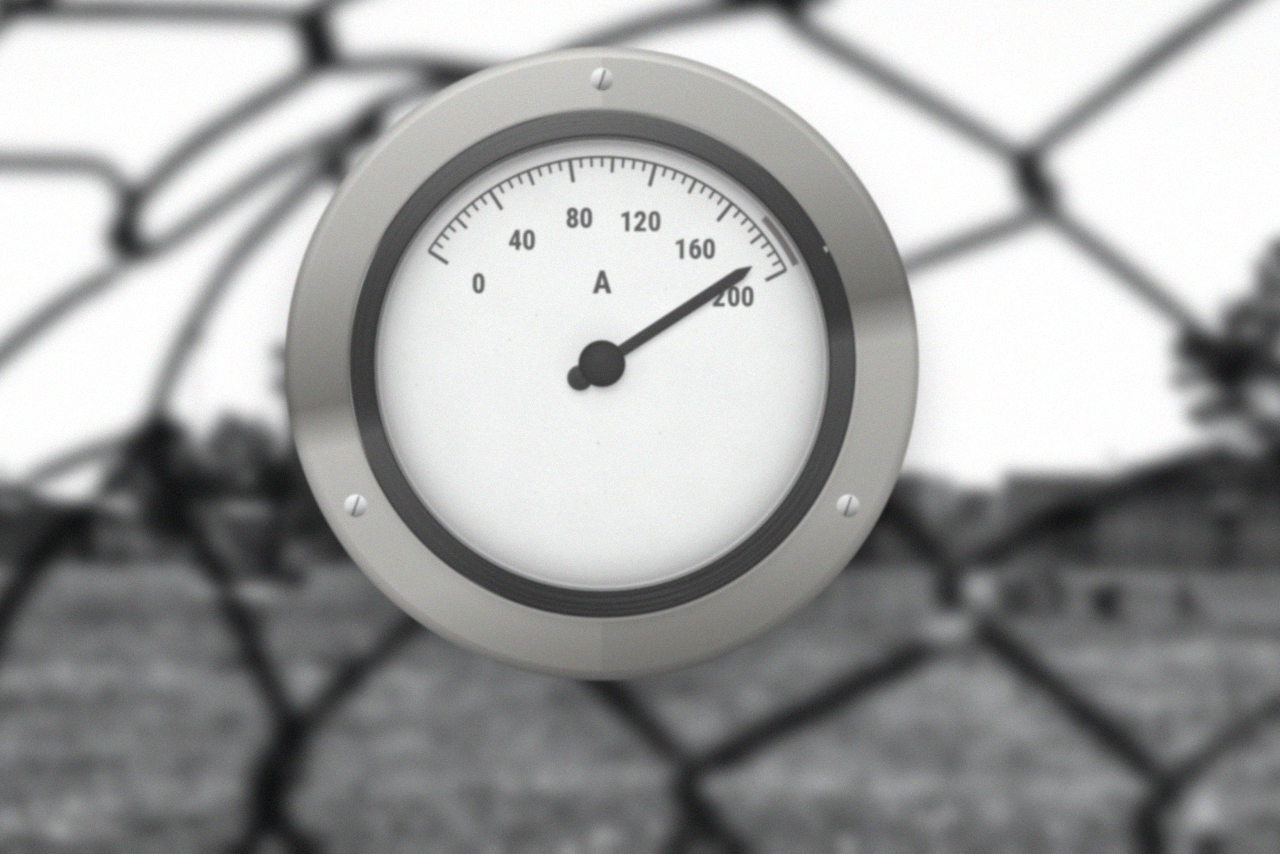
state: 190 A
